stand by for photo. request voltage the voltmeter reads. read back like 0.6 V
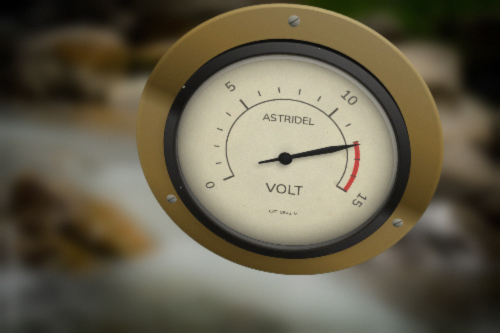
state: 12 V
